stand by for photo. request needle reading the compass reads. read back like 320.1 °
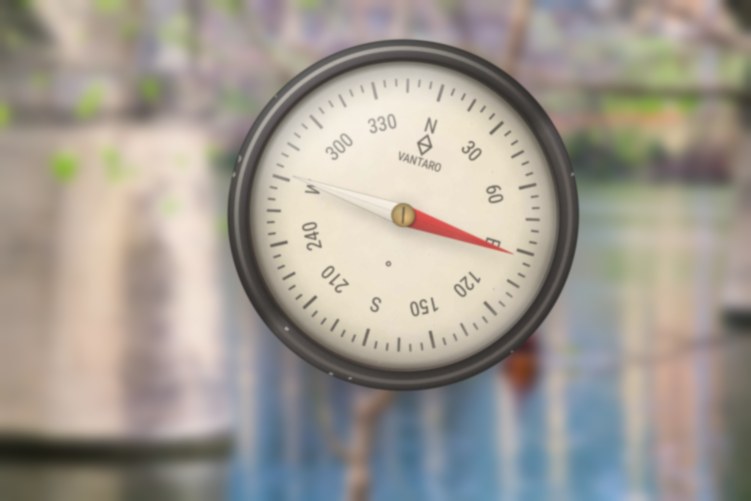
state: 92.5 °
